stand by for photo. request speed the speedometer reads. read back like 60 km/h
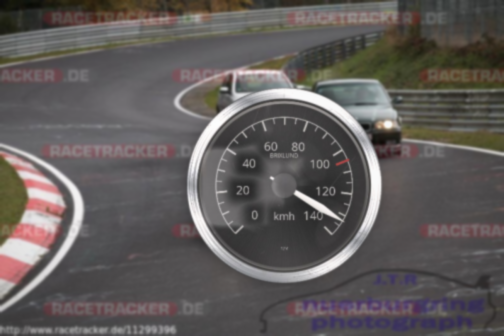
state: 132.5 km/h
